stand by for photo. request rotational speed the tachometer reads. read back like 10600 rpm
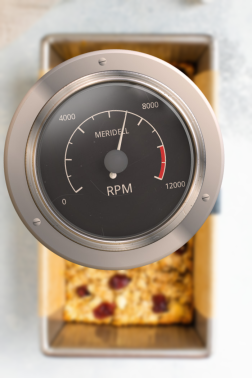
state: 7000 rpm
